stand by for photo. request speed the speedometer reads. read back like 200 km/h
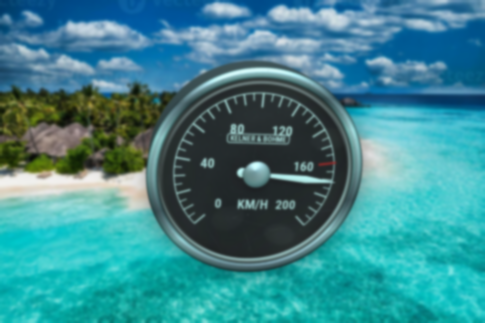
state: 170 km/h
